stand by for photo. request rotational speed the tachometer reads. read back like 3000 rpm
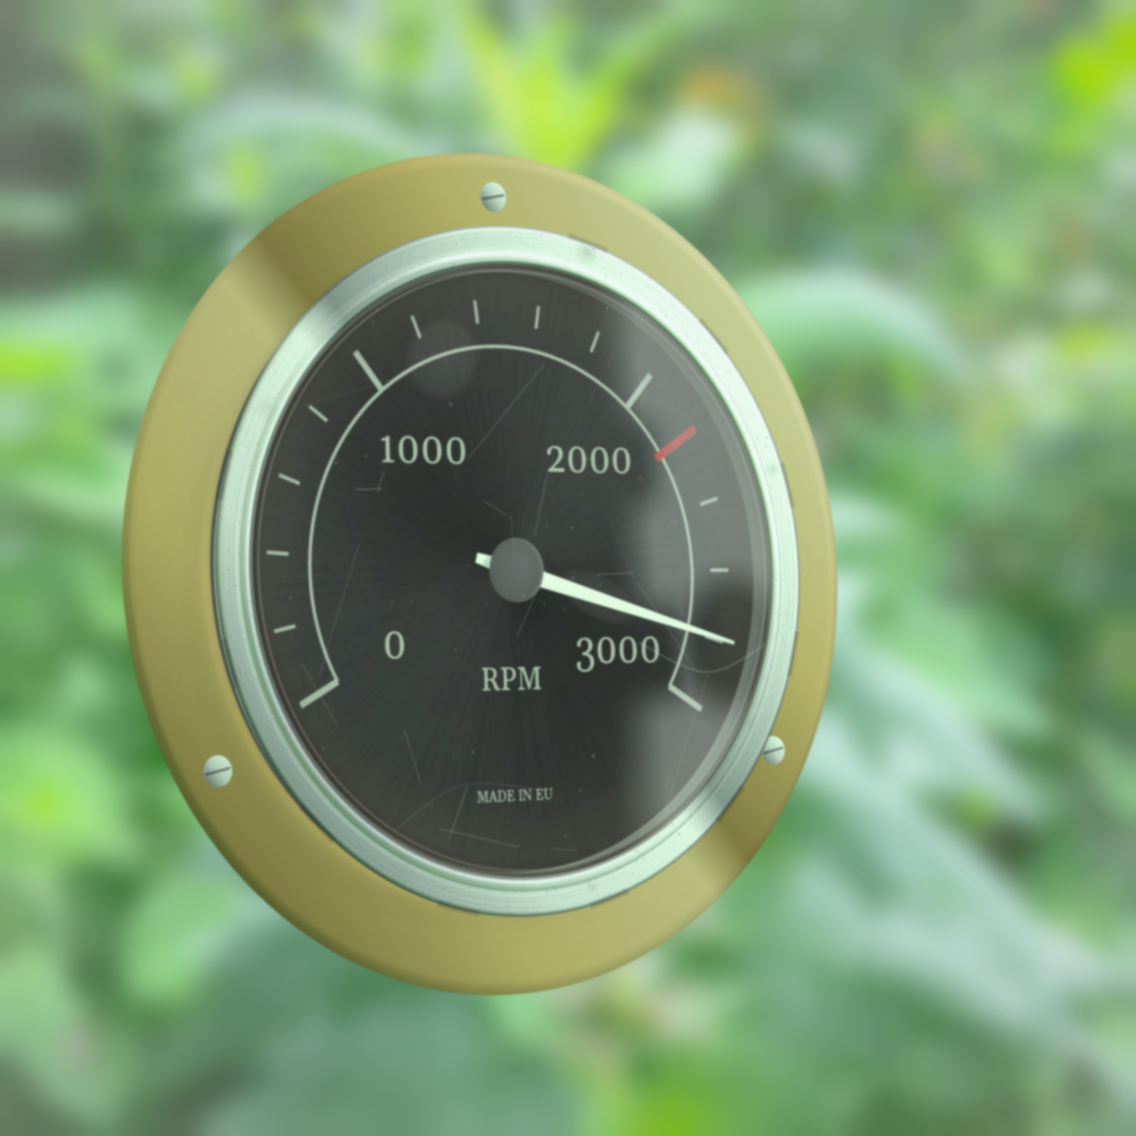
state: 2800 rpm
